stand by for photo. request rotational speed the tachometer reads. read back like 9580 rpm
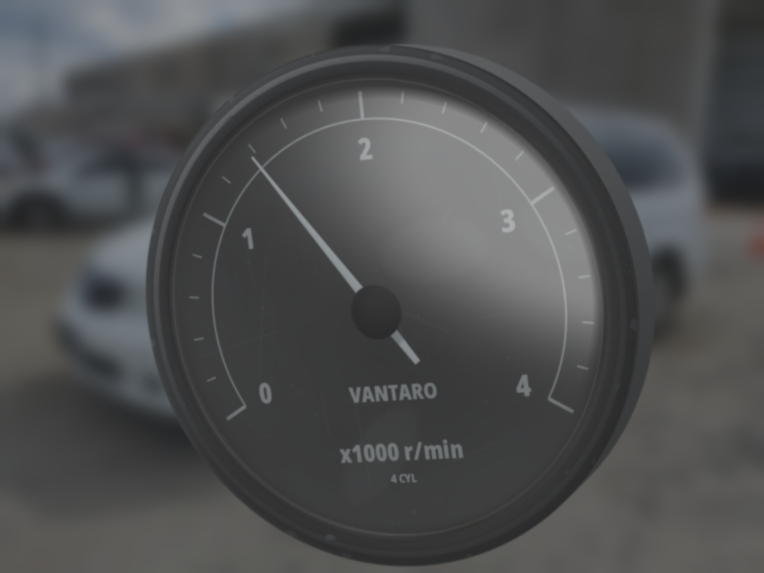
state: 1400 rpm
